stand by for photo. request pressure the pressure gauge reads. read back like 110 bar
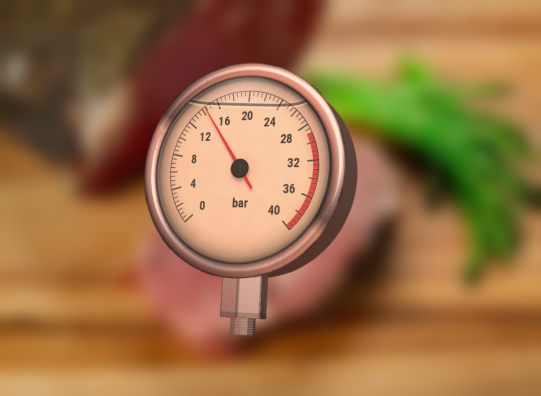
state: 14.5 bar
